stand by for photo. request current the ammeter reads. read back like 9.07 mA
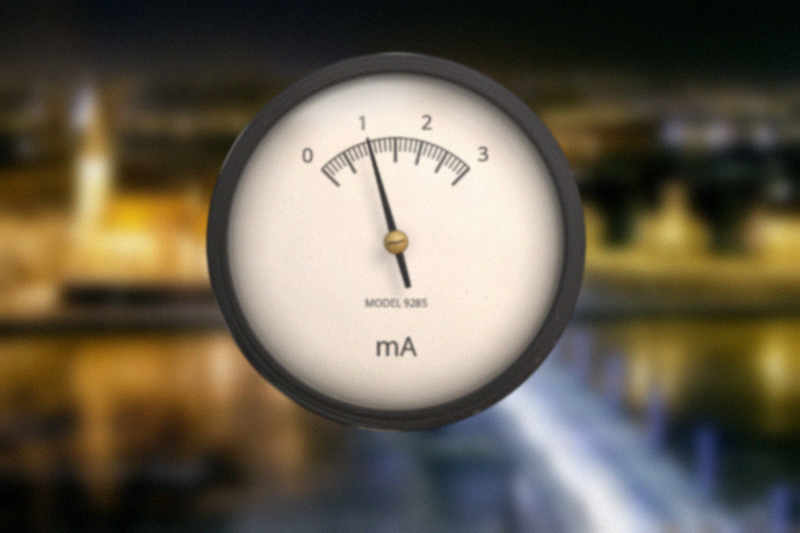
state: 1 mA
